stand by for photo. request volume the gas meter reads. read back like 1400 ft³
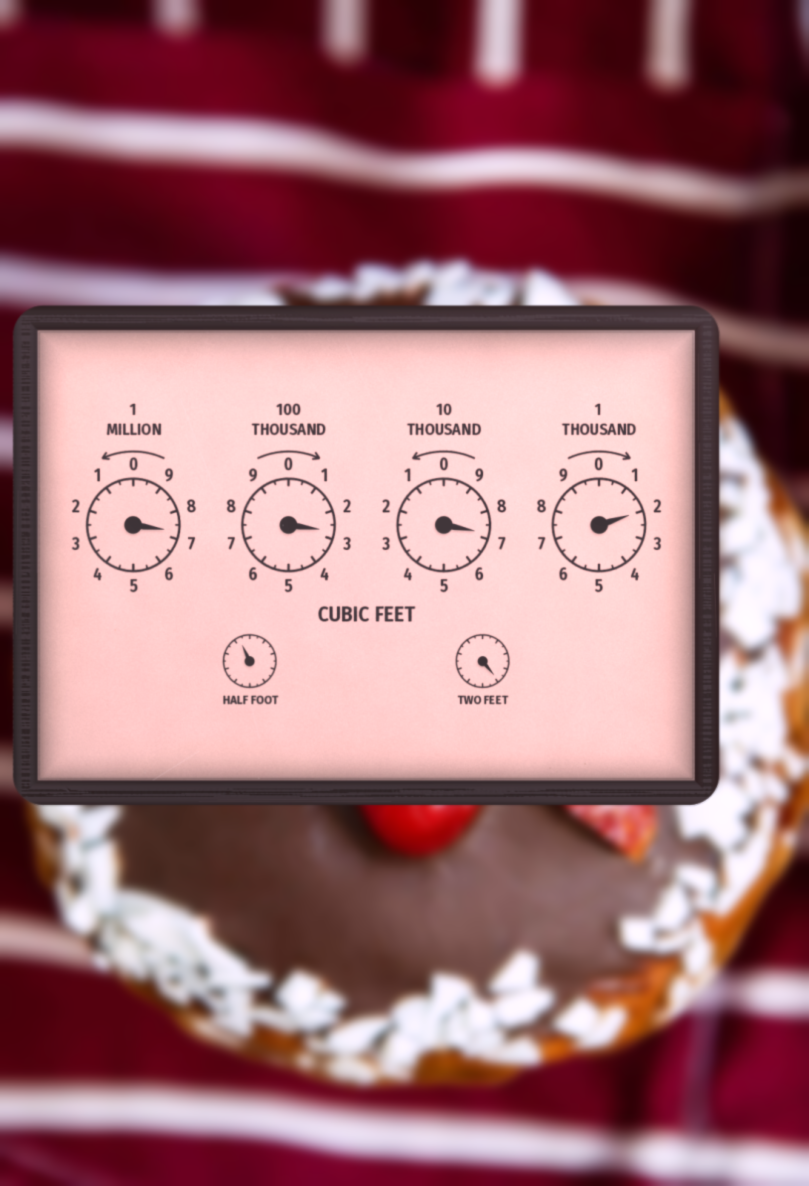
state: 727200 ft³
